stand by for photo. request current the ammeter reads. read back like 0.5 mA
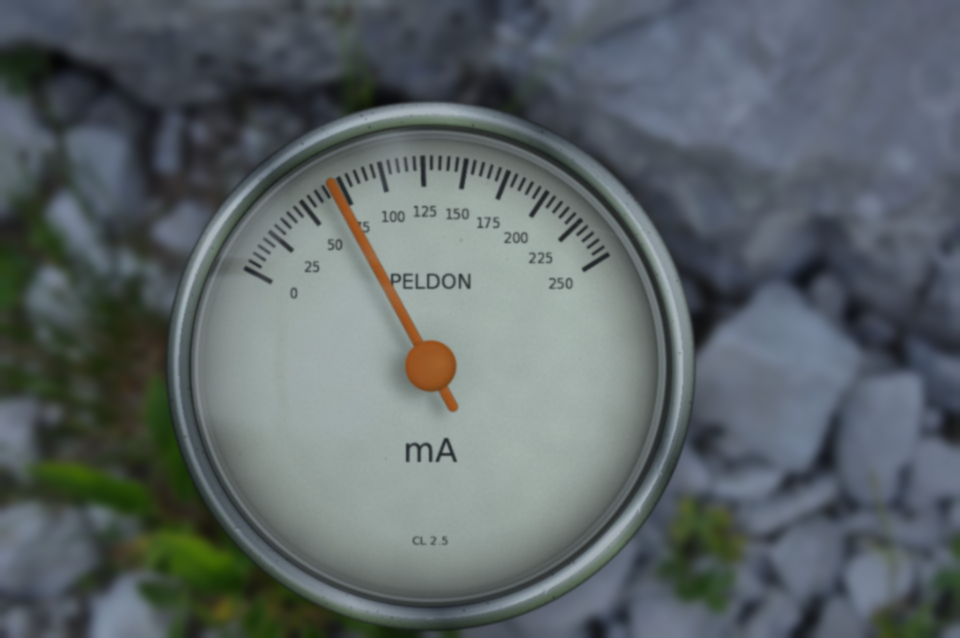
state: 70 mA
